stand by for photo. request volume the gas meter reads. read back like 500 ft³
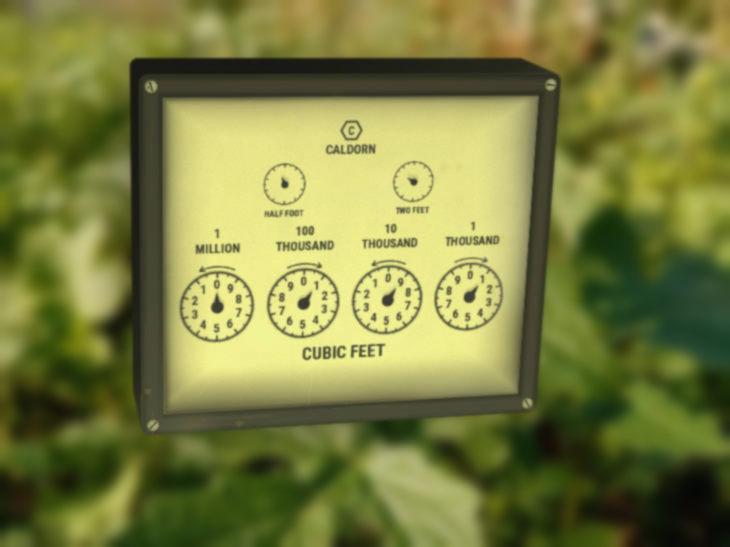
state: 9100 ft³
